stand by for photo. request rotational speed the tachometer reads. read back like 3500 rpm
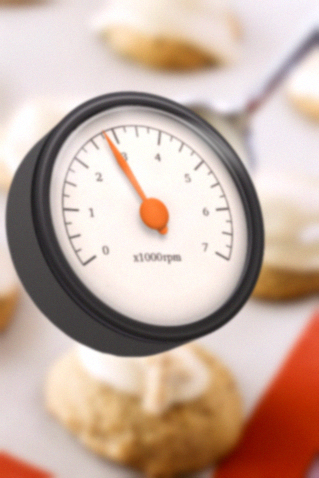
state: 2750 rpm
